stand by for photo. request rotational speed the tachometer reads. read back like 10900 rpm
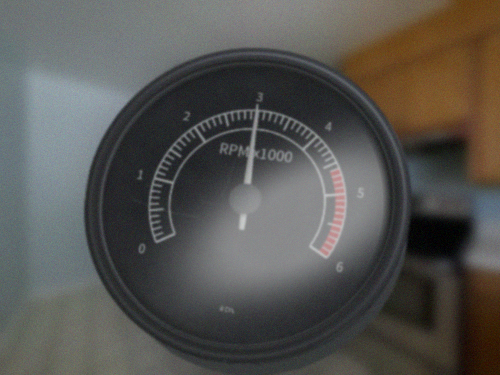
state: 3000 rpm
